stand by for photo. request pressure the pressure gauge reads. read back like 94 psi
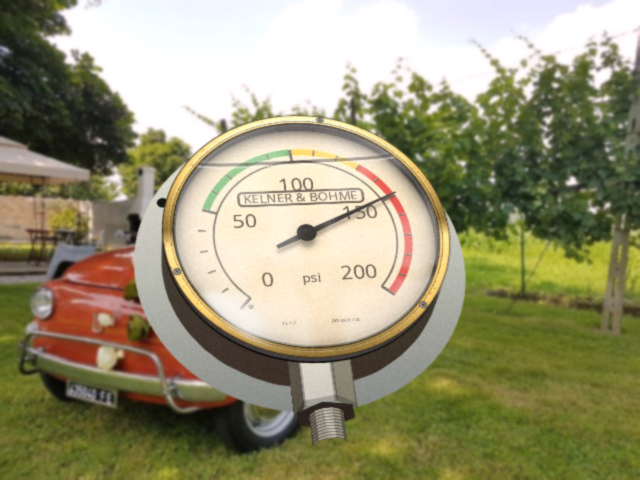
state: 150 psi
